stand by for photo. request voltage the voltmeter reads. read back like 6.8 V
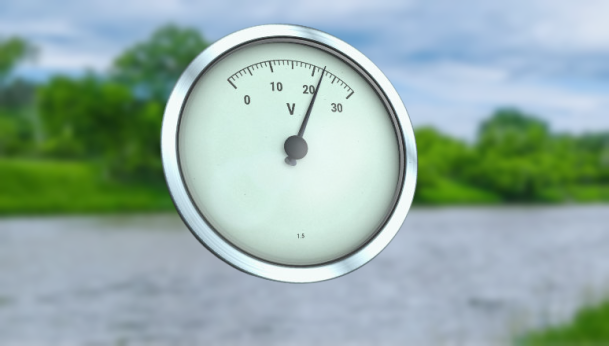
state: 22 V
